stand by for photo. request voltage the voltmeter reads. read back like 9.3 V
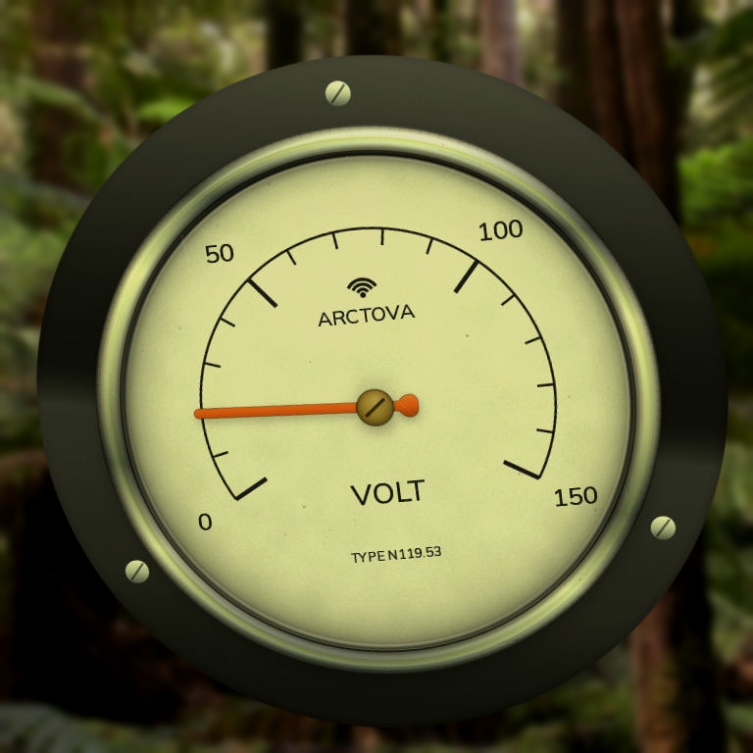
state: 20 V
